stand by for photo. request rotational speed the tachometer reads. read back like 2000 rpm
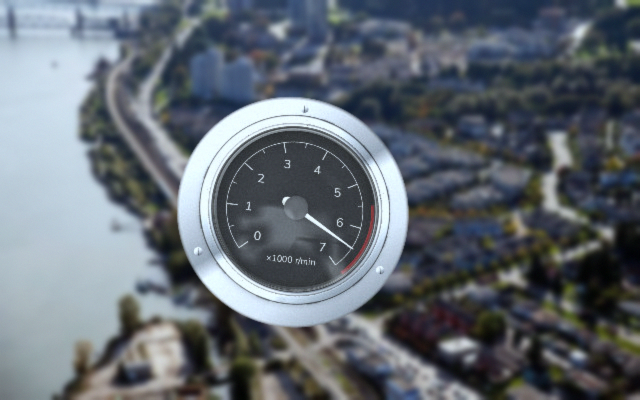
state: 6500 rpm
